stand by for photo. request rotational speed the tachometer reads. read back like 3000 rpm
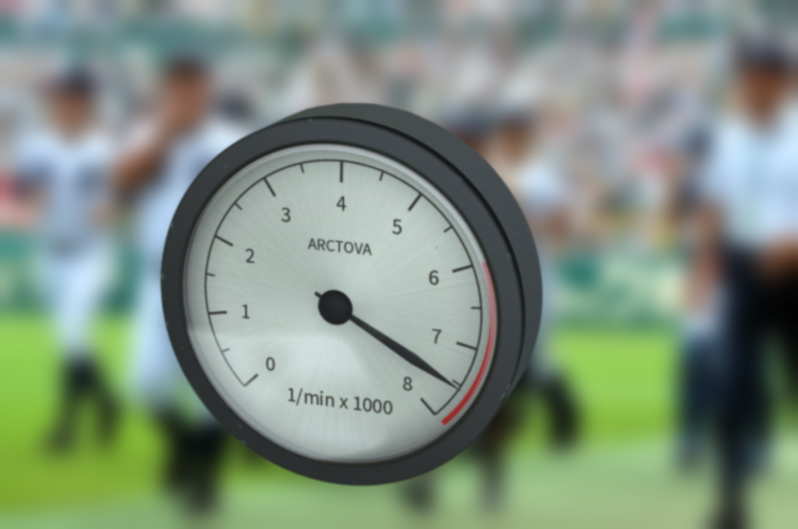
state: 7500 rpm
